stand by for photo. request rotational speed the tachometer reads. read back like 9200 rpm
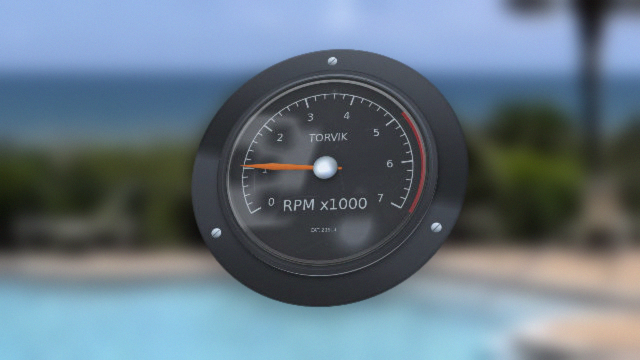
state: 1000 rpm
